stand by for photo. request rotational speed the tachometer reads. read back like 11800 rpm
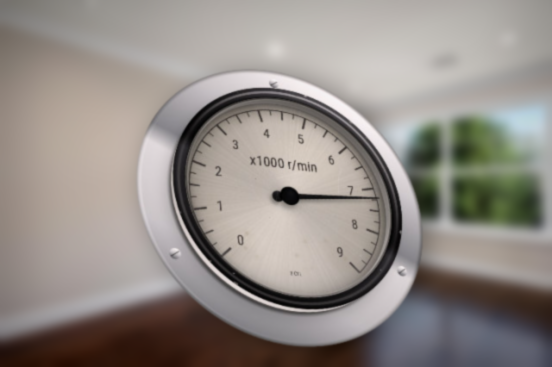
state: 7250 rpm
